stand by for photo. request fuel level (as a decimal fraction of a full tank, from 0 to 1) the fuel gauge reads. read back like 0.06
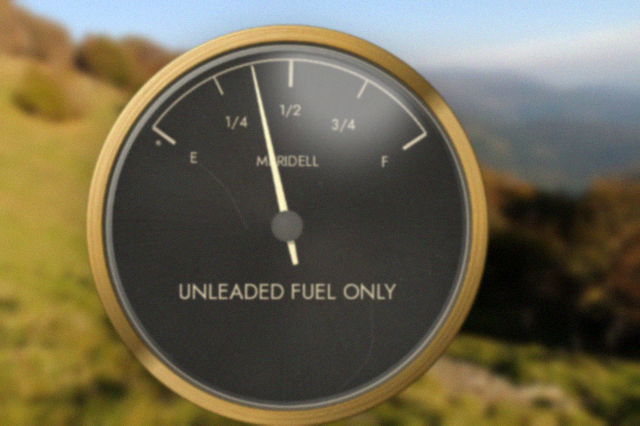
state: 0.375
